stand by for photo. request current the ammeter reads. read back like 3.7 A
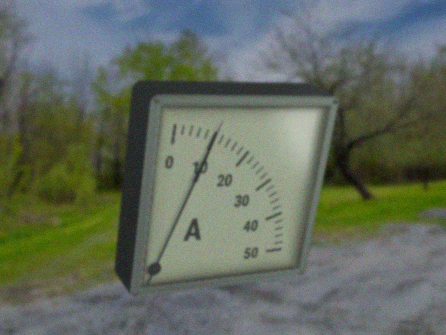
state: 10 A
